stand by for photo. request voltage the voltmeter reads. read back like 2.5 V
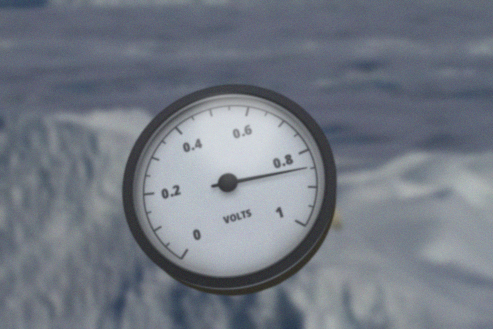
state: 0.85 V
